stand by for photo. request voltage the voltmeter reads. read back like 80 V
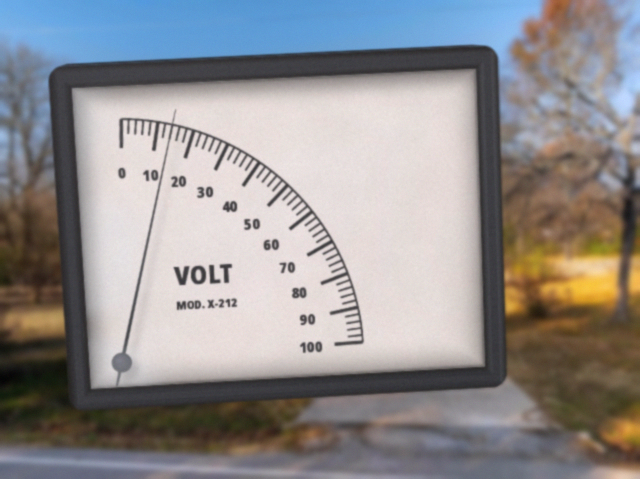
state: 14 V
